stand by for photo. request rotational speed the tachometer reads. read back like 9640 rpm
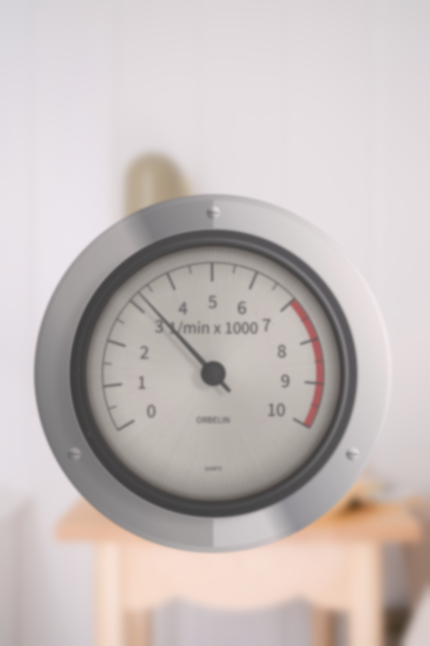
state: 3250 rpm
